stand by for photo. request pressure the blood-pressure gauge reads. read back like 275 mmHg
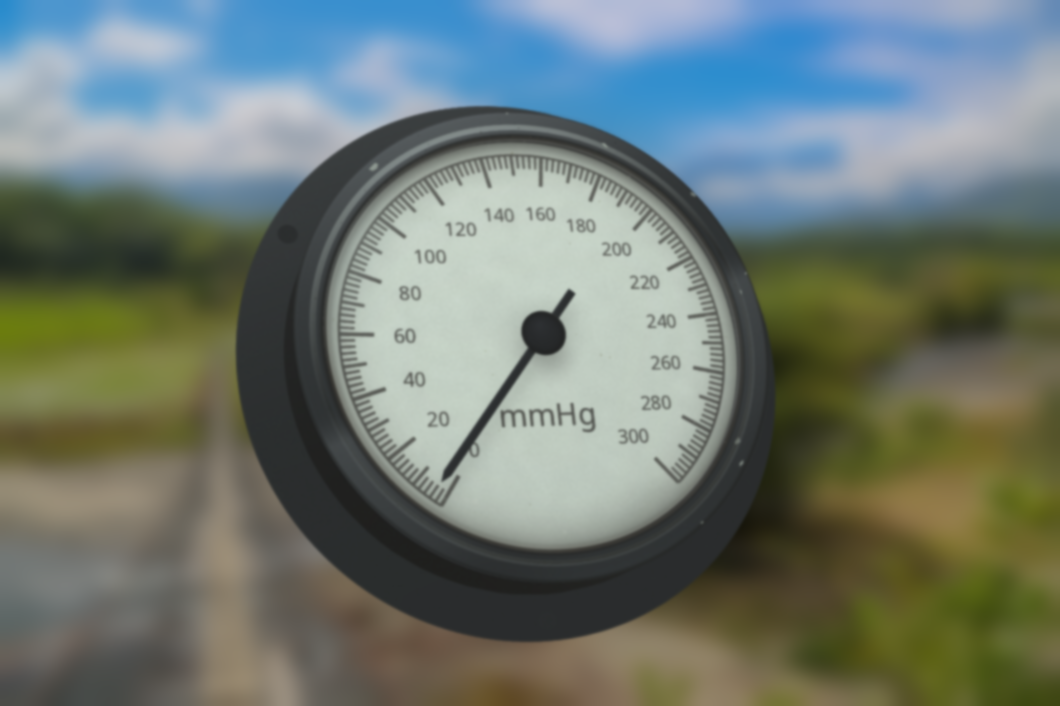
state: 4 mmHg
